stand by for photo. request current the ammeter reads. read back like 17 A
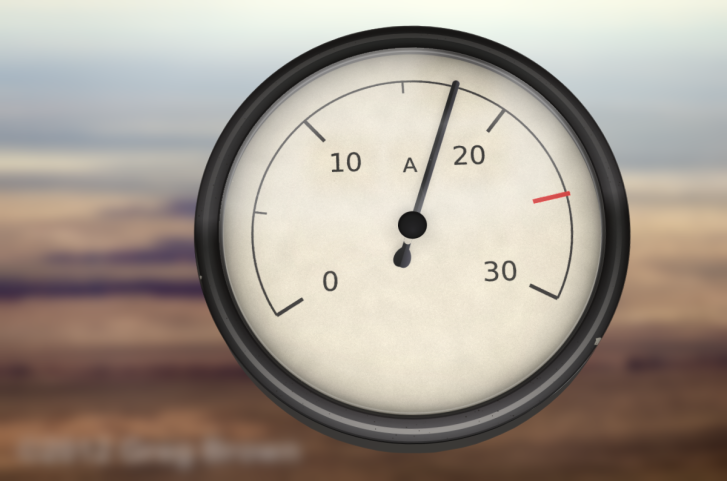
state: 17.5 A
